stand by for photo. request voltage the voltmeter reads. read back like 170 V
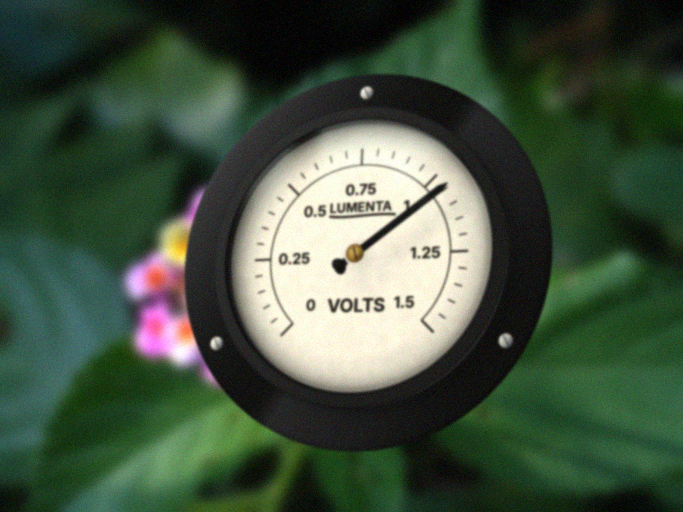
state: 1.05 V
